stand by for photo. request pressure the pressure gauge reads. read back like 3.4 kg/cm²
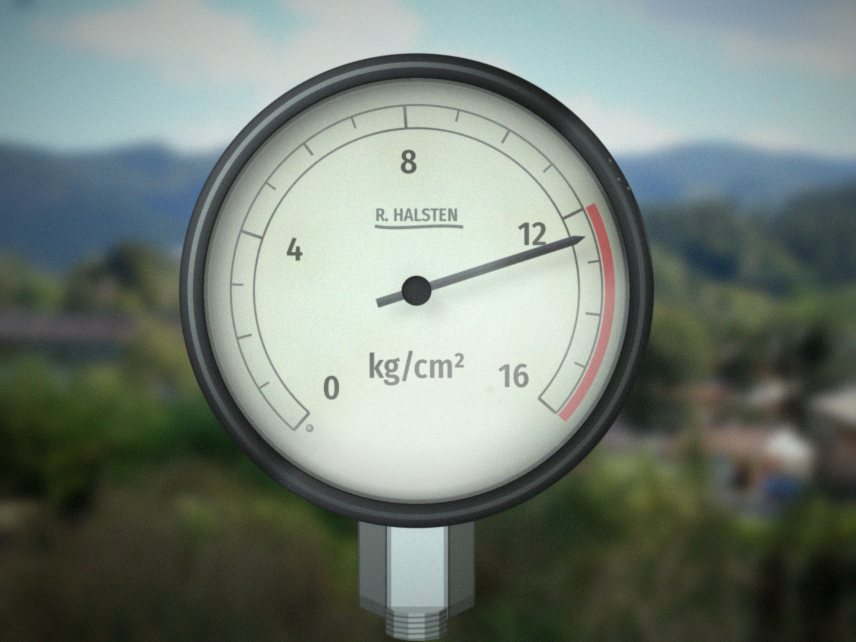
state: 12.5 kg/cm²
